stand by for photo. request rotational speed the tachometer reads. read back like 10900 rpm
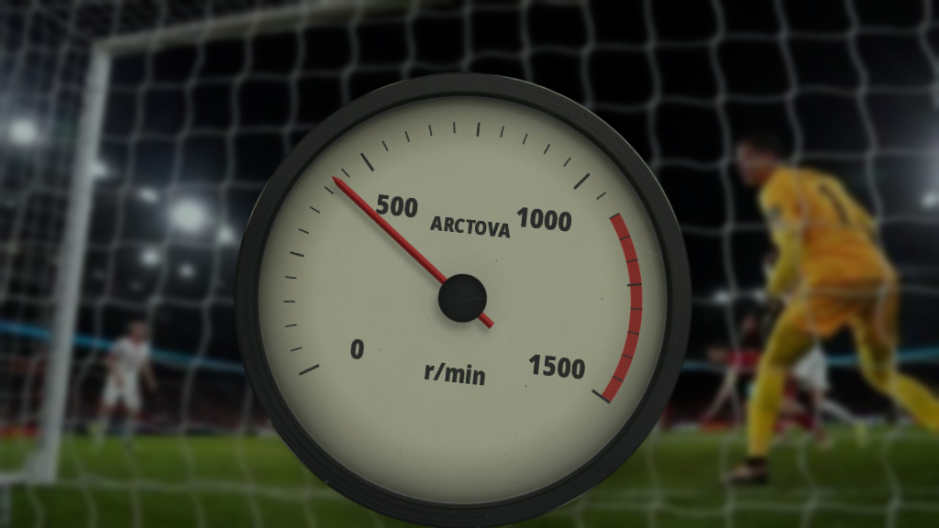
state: 425 rpm
